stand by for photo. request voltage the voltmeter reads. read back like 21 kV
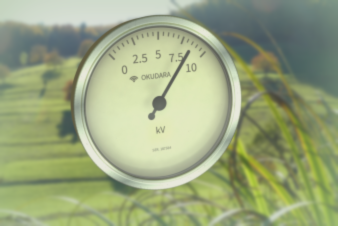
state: 8.5 kV
